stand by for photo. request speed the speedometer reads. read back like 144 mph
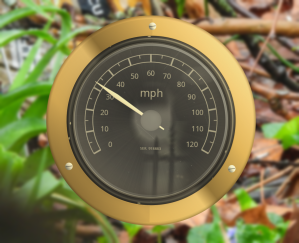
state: 32.5 mph
